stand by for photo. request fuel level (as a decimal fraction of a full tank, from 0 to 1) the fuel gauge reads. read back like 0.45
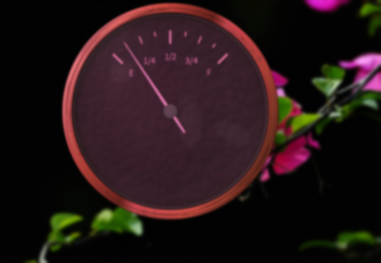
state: 0.125
